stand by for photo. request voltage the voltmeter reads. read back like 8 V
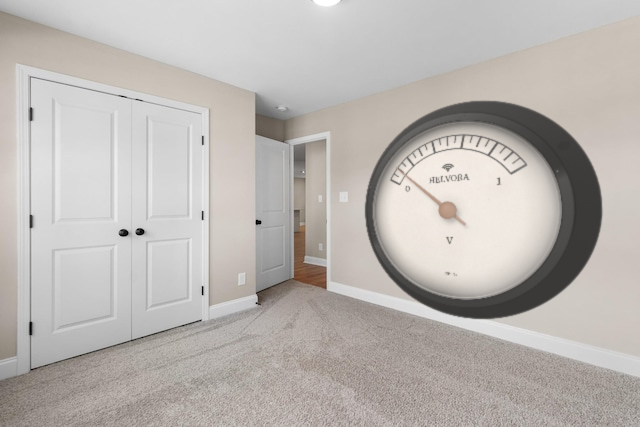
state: 0.1 V
